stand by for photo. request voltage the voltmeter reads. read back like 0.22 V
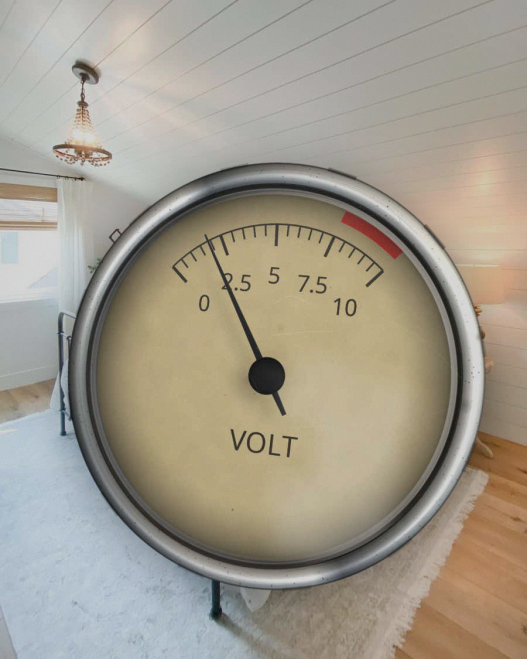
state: 2 V
